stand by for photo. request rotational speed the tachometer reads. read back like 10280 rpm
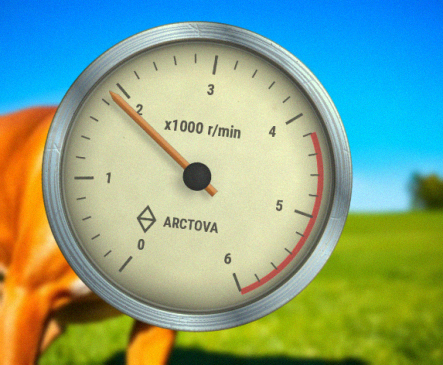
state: 1900 rpm
